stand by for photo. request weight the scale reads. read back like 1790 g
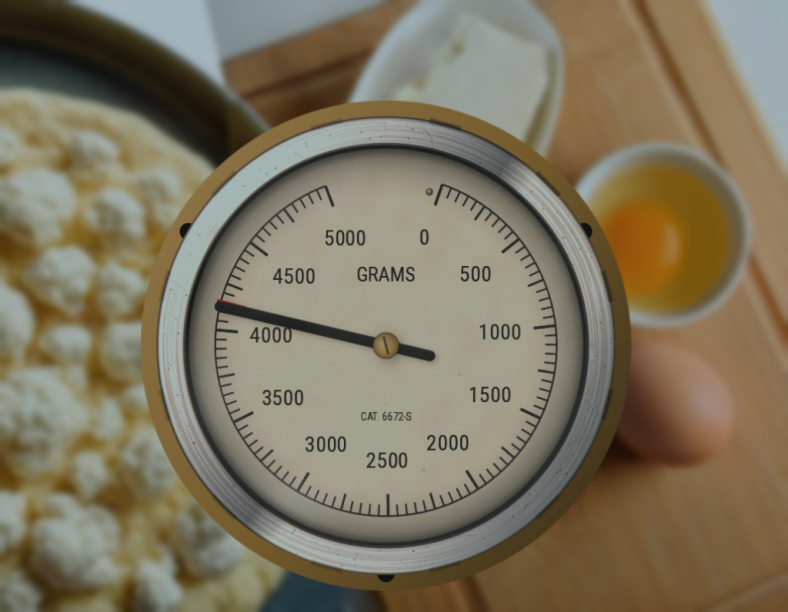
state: 4125 g
